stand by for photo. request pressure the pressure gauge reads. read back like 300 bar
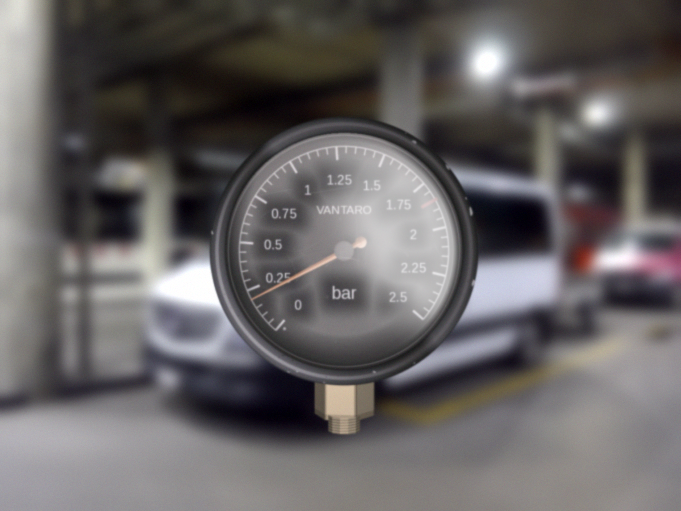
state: 0.2 bar
